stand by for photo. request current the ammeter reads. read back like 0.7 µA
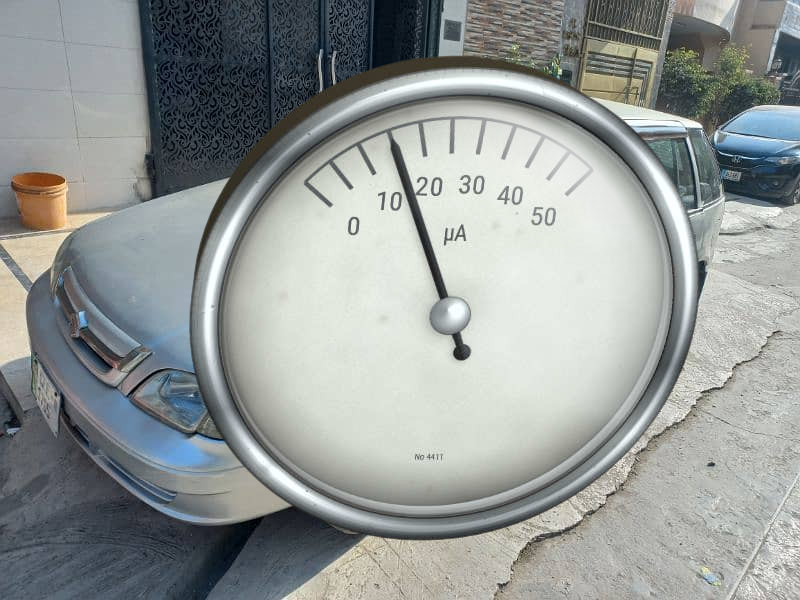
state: 15 µA
